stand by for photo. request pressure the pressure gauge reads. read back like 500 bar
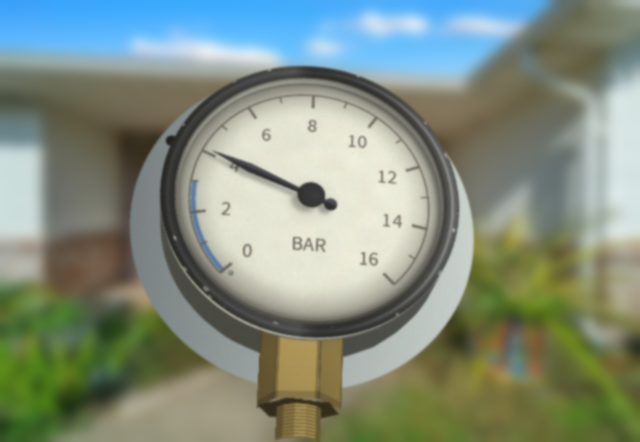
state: 4 bar
